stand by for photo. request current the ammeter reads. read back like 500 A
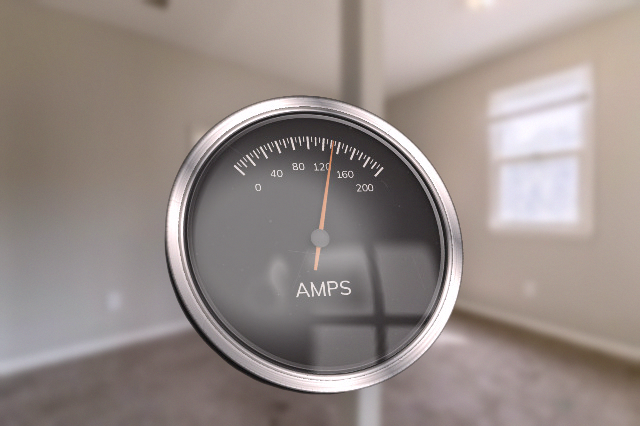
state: 130 A
